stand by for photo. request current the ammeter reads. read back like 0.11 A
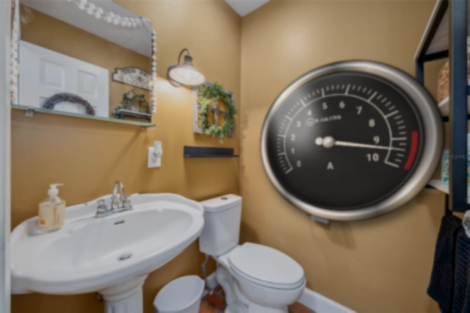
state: 9.4 A
